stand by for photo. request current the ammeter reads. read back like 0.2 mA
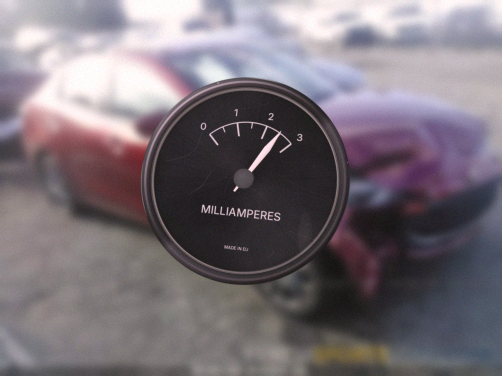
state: 2.5 mA
